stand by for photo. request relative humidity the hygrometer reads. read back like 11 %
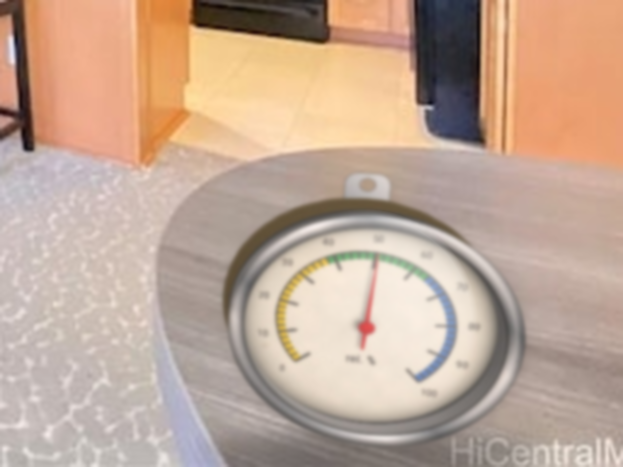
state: 50 %
